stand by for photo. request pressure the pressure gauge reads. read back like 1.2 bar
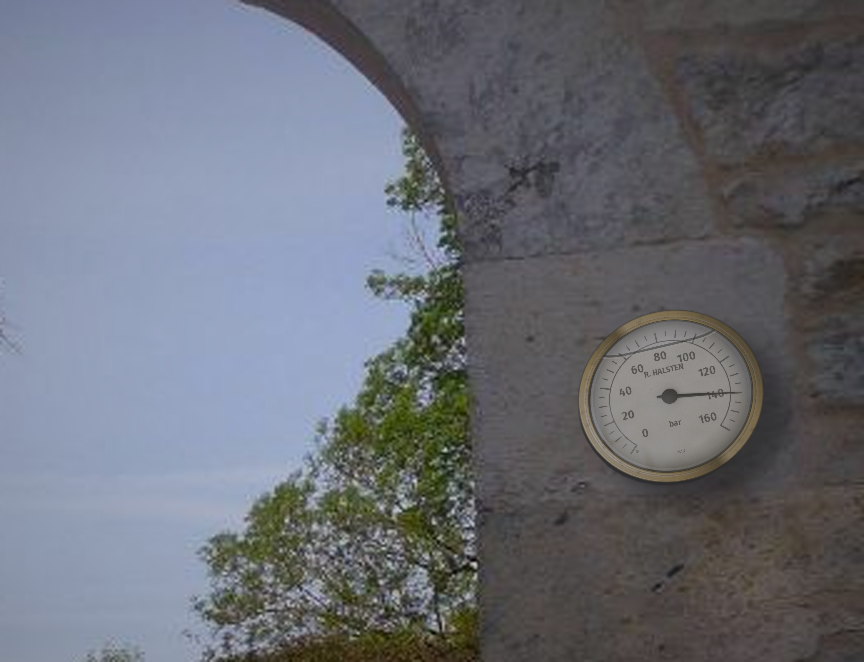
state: 140 bar
